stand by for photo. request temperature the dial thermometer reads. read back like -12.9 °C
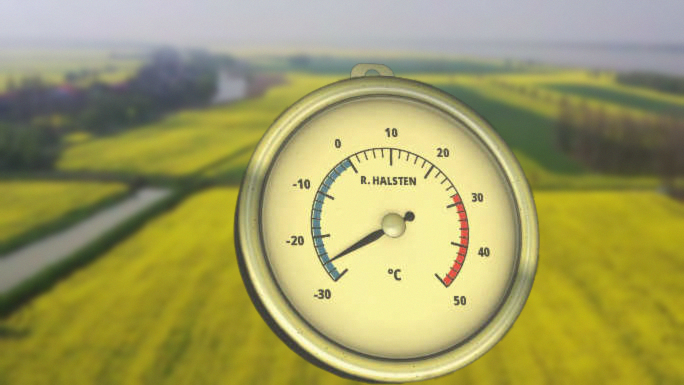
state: -26 °C
